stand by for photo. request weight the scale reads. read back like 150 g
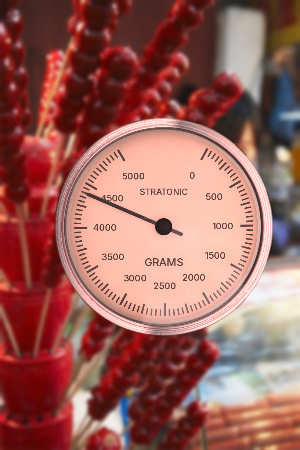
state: 4400 g
